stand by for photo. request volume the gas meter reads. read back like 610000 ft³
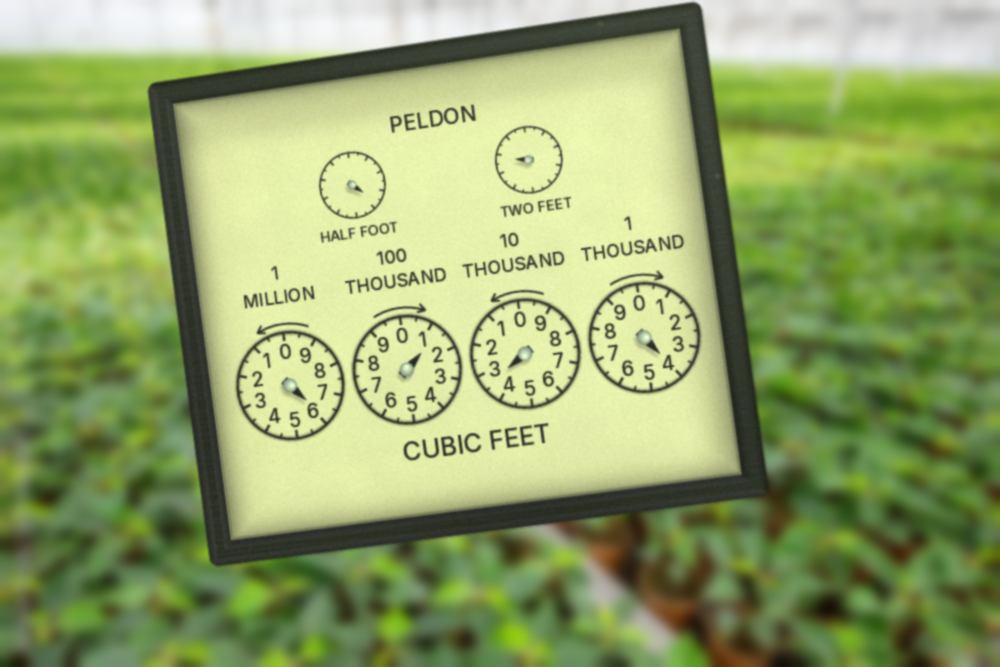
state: 613400 ft³
